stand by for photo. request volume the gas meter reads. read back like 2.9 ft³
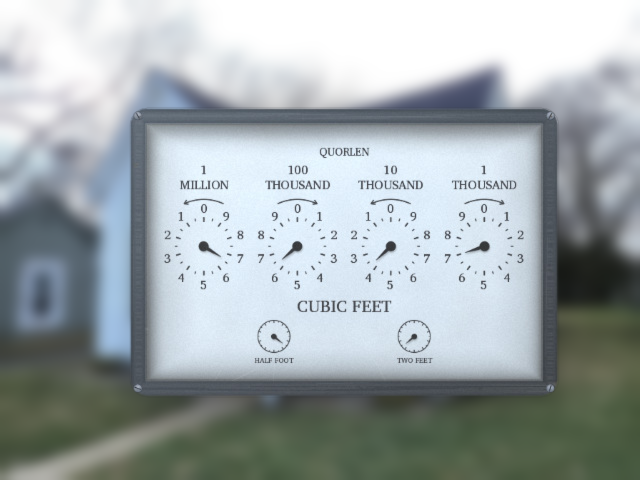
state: 663700 ft³
